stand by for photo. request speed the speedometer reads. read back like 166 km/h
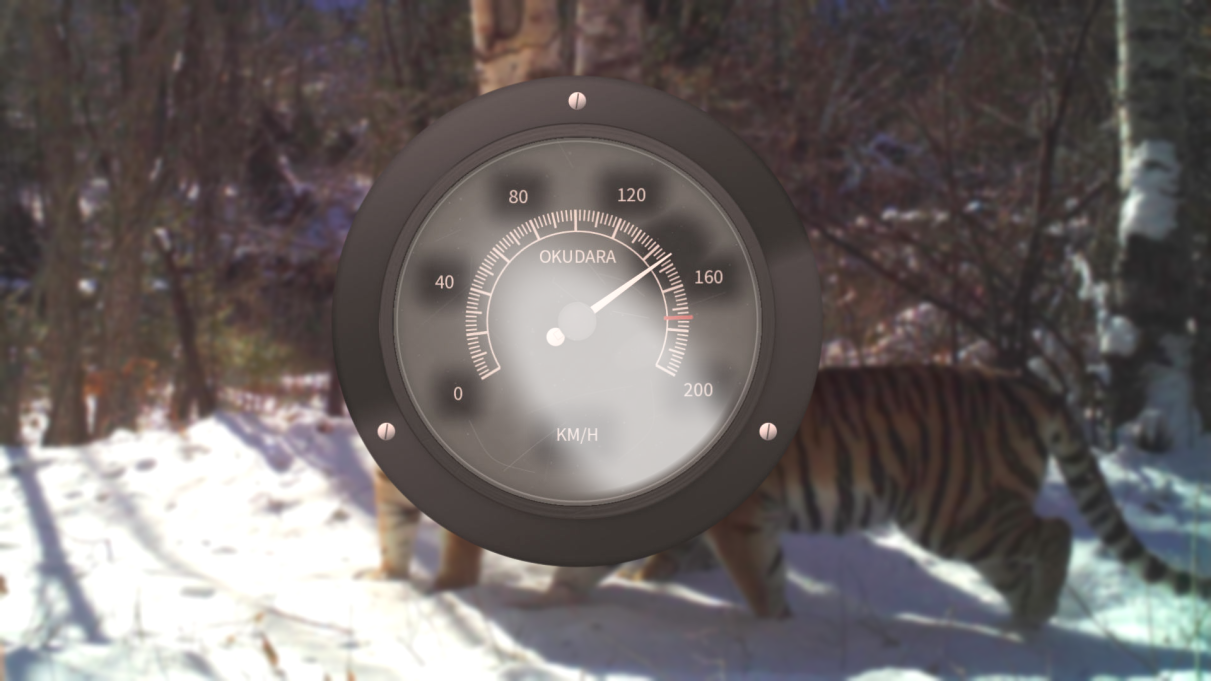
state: 146 km/h
